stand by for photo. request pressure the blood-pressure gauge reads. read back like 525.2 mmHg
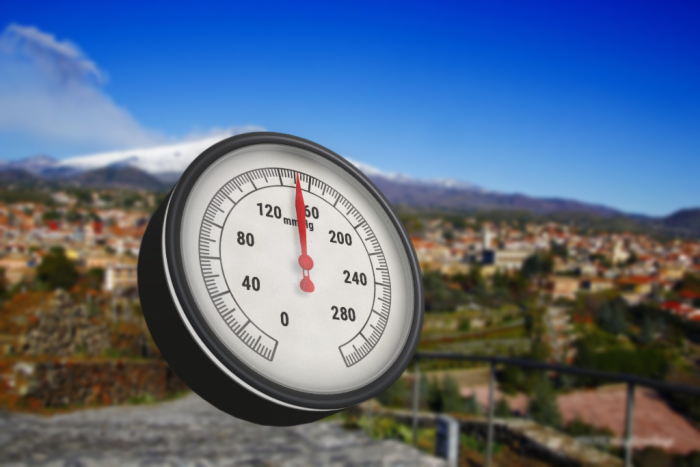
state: 150 mmHg
